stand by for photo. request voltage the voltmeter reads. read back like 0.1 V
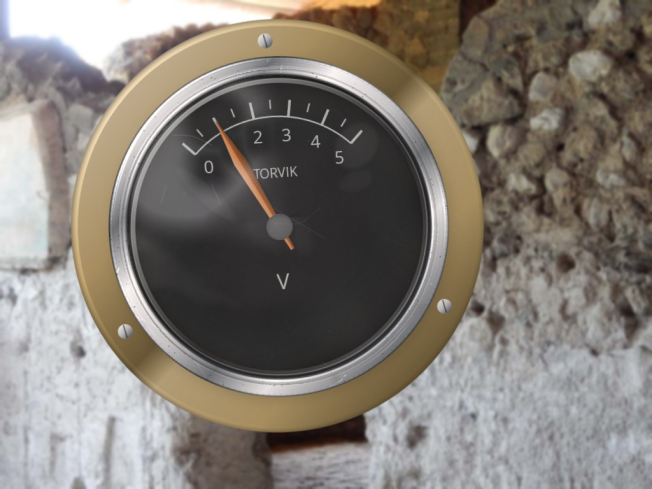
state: 1 V
